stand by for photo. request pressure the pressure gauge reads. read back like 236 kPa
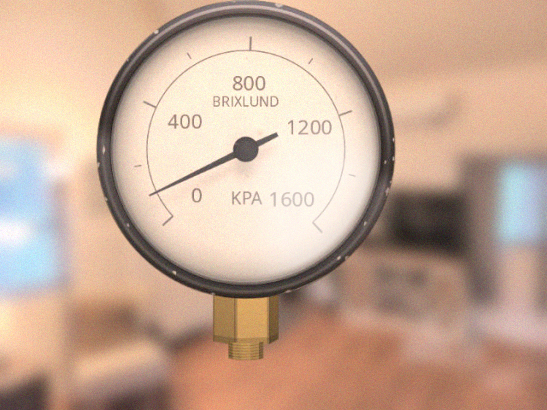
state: 100 kPa
